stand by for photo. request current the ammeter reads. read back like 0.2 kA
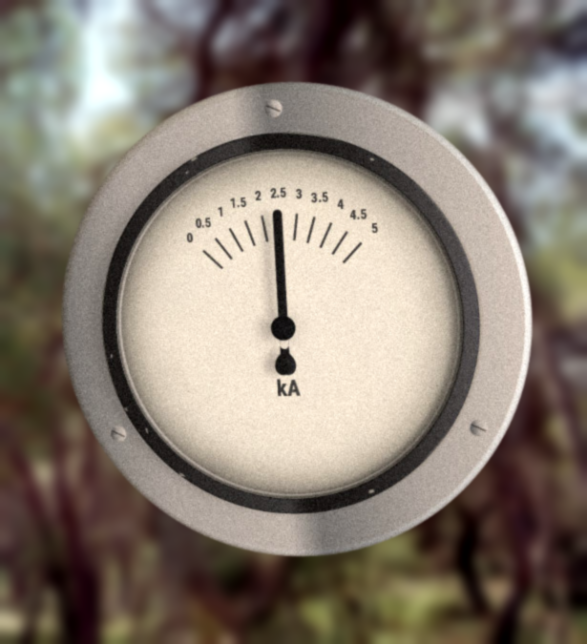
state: 2.5 kA
